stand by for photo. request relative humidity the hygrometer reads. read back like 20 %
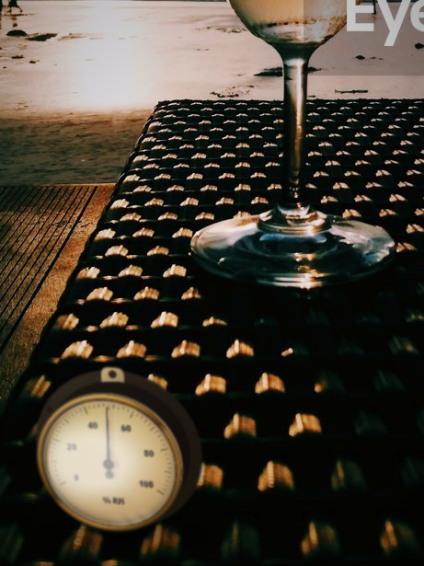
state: 50 %
